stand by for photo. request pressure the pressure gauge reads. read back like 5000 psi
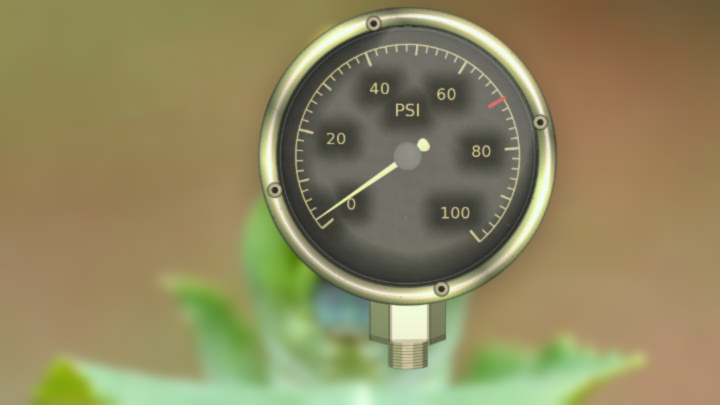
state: 2 psi
